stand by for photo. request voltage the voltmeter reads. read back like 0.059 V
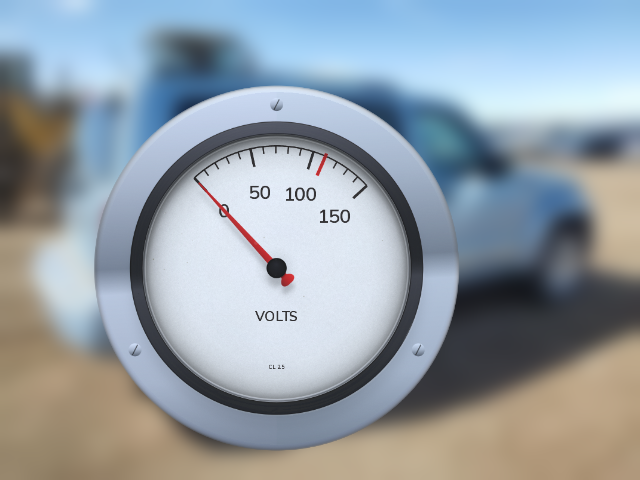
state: 0 V
